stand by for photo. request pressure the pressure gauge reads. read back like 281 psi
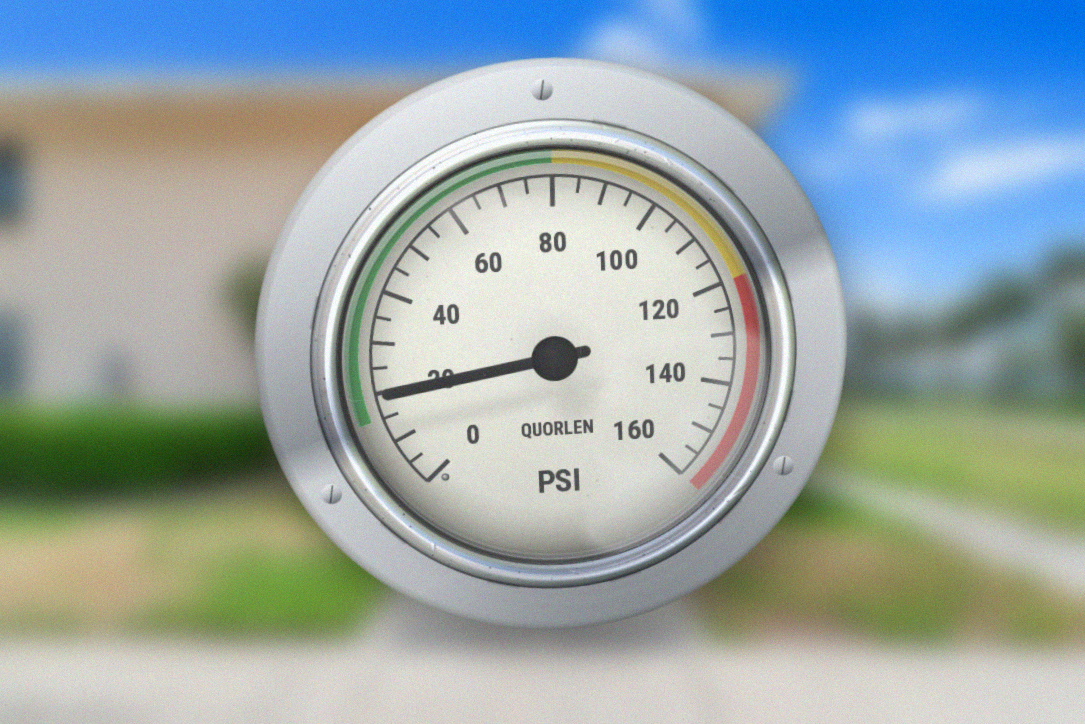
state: 20 psi
